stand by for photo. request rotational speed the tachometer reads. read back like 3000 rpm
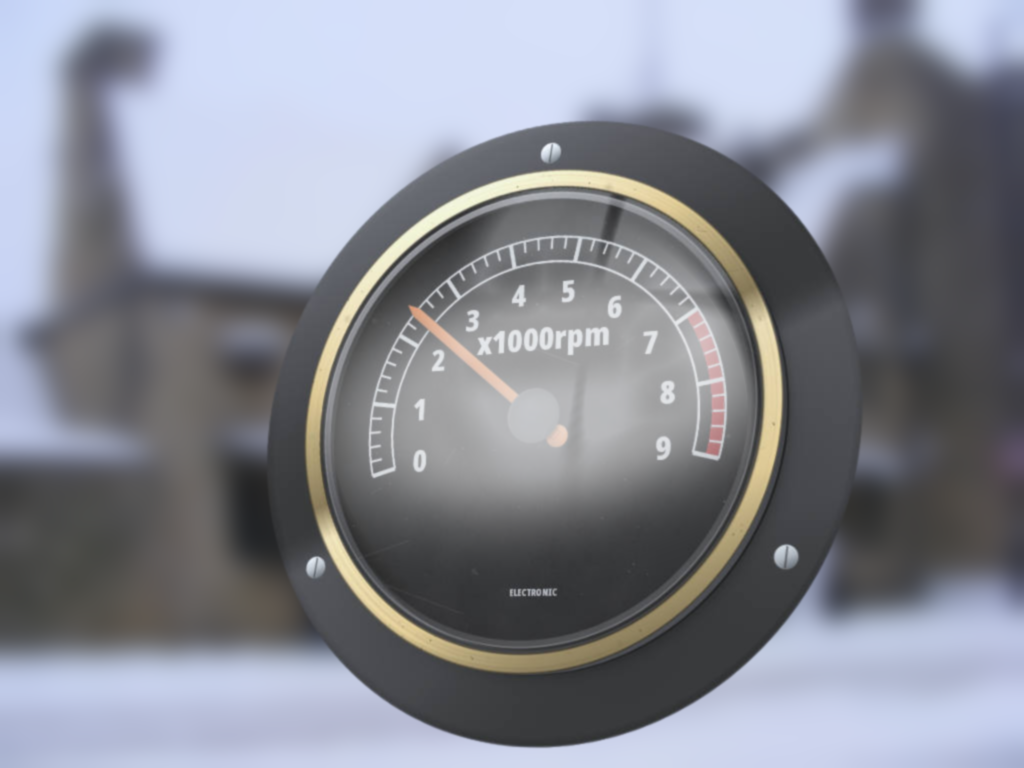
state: 2400 rpm
